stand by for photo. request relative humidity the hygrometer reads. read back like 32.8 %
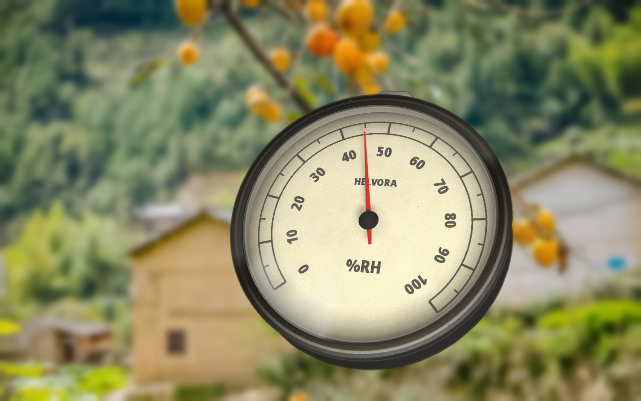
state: 45 %
